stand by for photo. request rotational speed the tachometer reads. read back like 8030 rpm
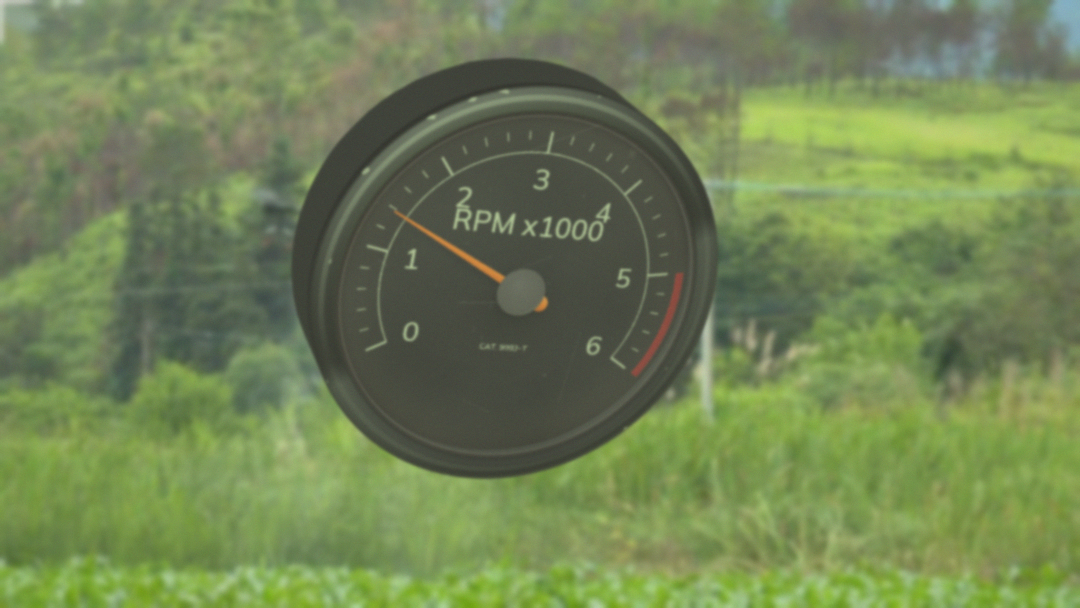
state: 1400 rpm
